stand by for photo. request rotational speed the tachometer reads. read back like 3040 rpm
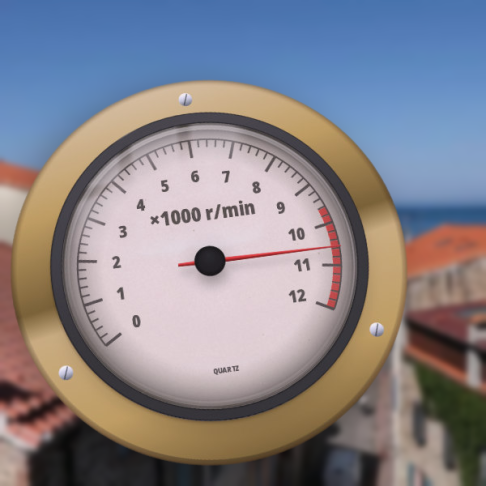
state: 10600 rpm
